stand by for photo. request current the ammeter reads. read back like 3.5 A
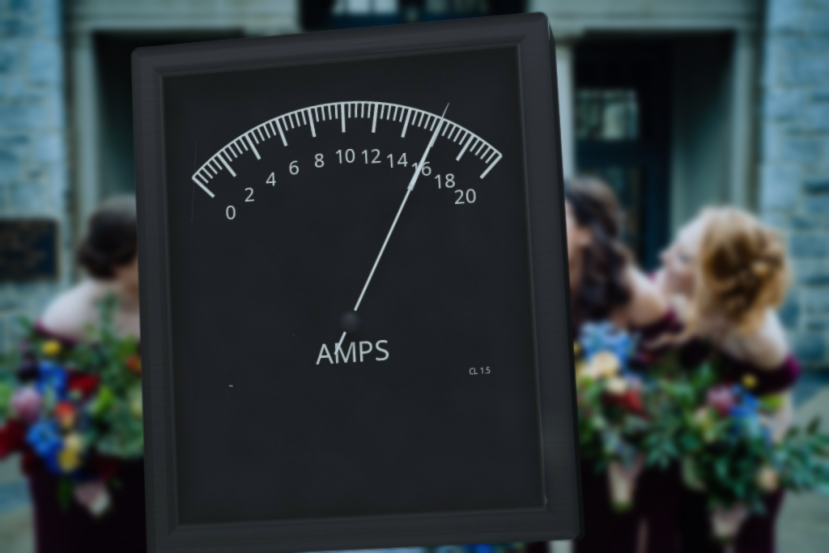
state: 16 A
